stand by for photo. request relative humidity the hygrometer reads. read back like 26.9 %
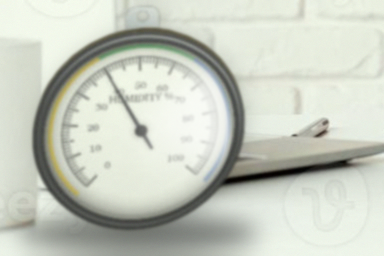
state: 40 %
